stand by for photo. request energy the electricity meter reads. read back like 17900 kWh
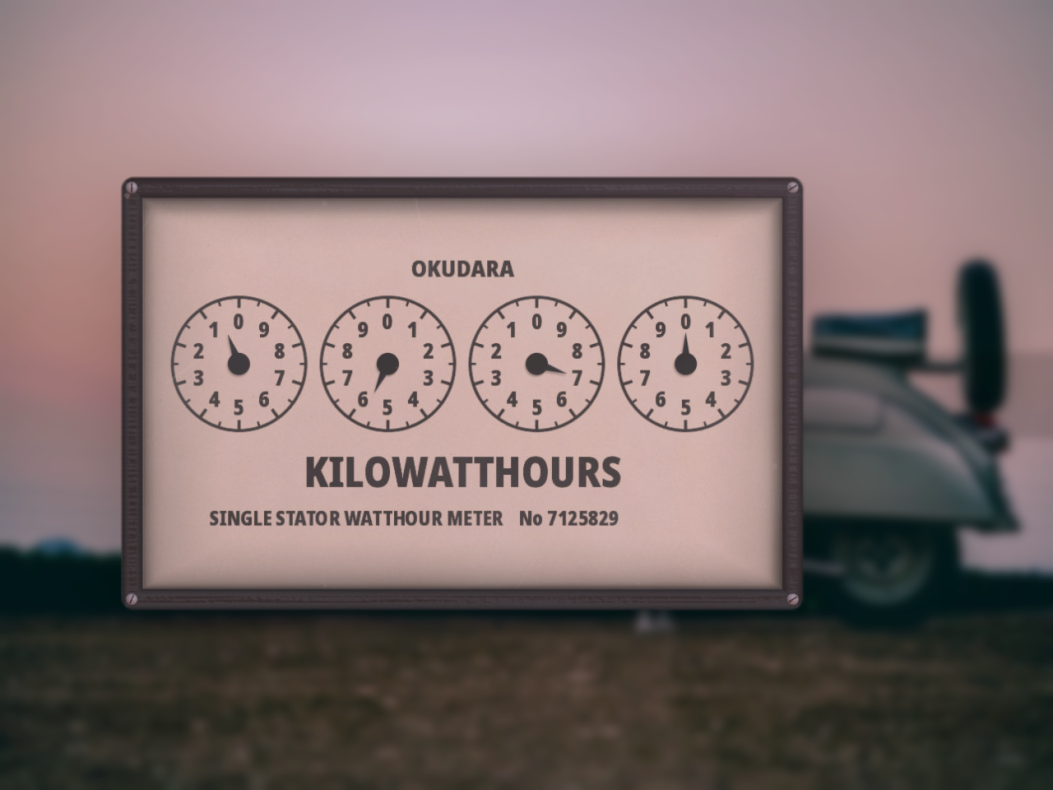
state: 570 kWh
